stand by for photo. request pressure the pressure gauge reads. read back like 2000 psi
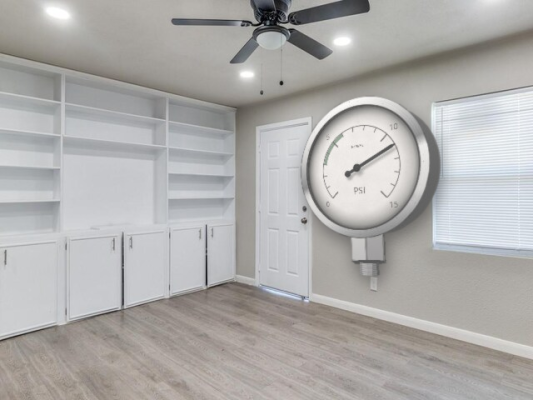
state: 11 psi
